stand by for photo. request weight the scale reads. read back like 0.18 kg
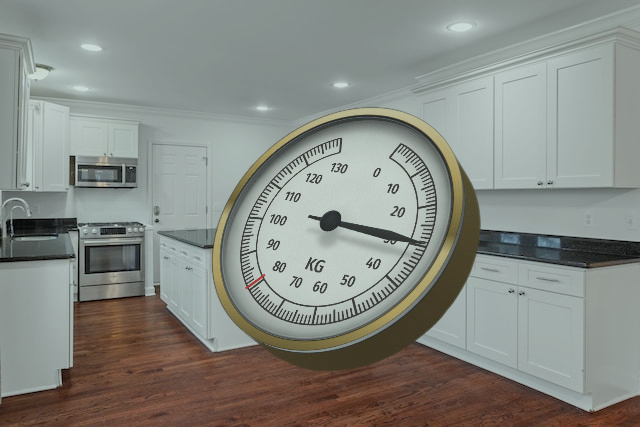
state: 30 kg
